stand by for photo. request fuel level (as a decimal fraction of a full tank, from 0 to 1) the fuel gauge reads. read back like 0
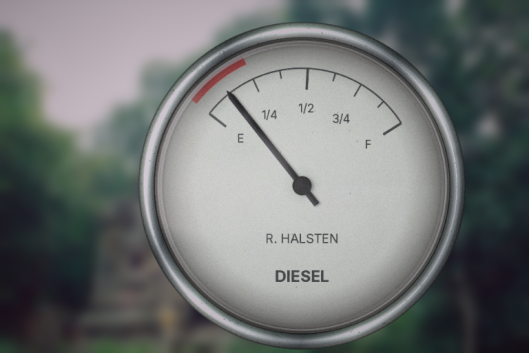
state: 0.125
